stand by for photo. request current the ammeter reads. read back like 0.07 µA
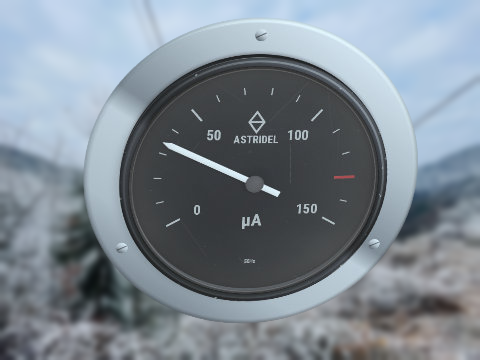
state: 35 µA
